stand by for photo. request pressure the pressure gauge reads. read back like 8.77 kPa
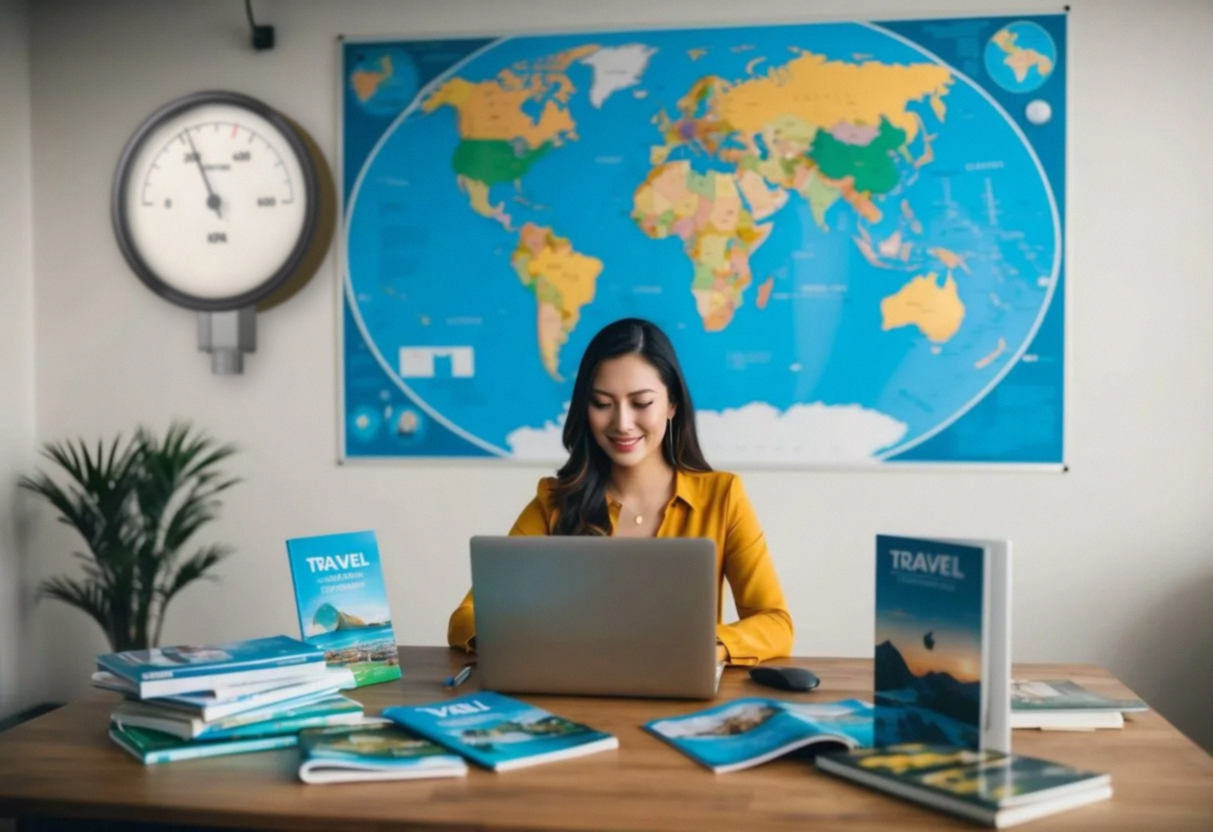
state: 225 kPa
